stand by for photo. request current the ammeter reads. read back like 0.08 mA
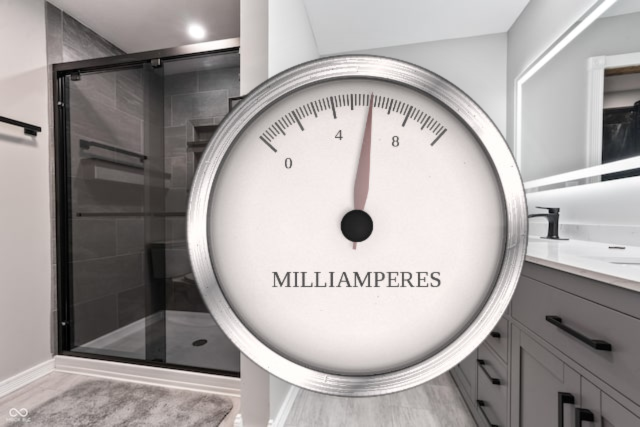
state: 6 mA
